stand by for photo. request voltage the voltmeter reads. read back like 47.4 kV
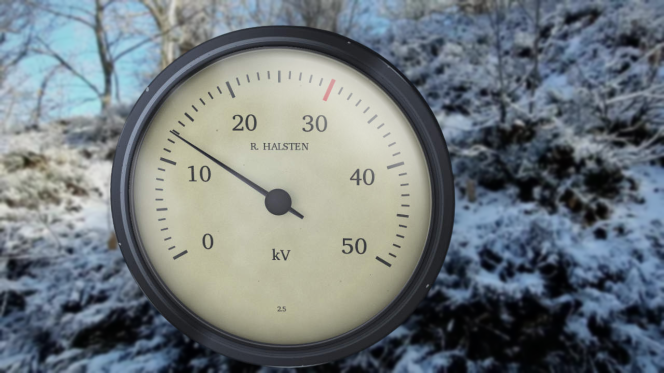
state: 13 kV
